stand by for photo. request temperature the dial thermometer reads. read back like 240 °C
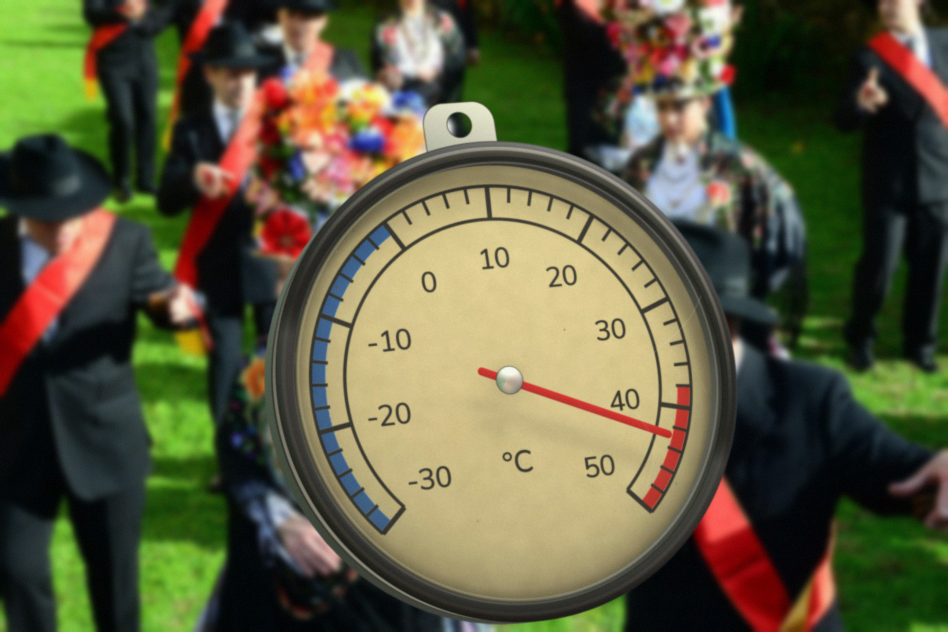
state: 43 °C
